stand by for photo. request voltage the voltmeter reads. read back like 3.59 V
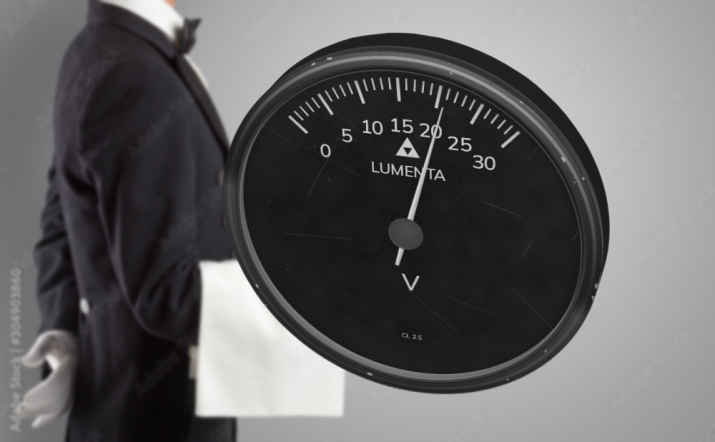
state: 21 V
